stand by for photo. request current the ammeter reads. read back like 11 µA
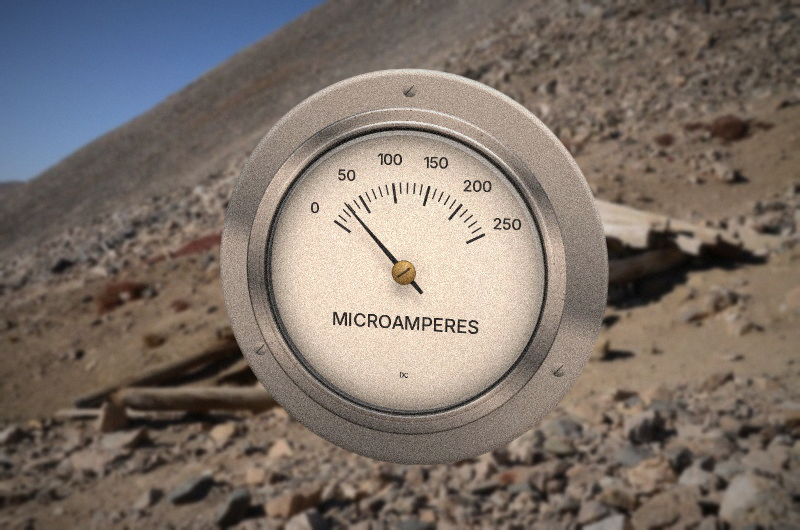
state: 30 µA
